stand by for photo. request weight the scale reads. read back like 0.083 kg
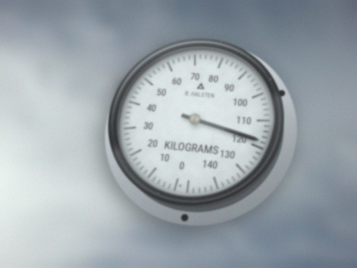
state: 118 kg
